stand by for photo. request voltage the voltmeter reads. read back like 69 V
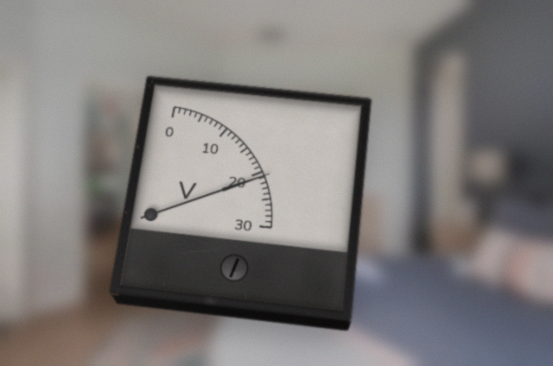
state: 21 V
